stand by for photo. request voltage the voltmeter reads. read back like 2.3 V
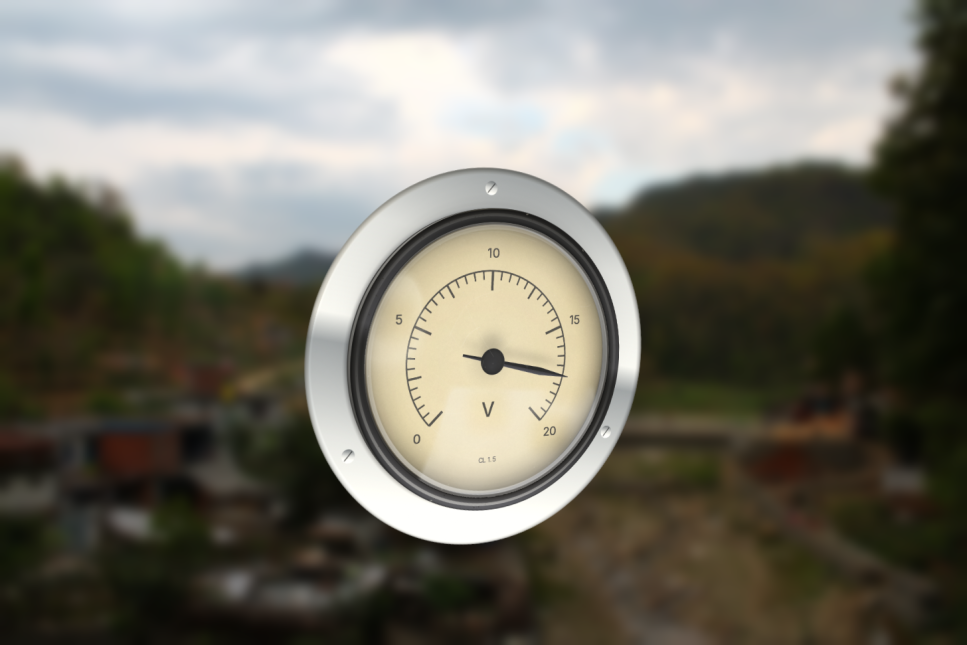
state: 17.5 V
